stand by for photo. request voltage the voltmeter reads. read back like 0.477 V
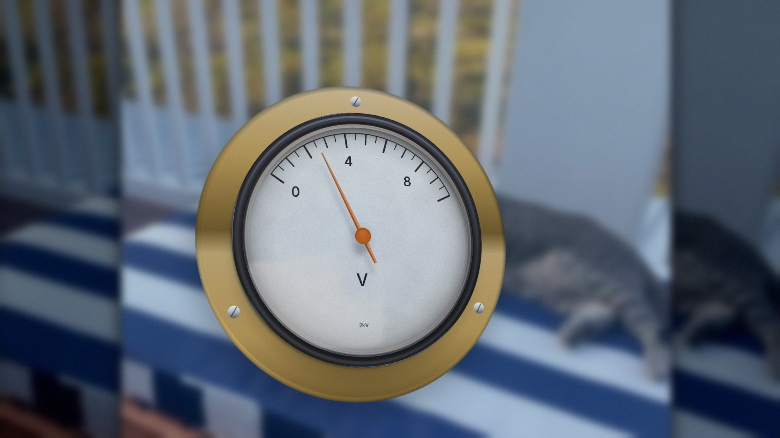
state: 2.5 V
